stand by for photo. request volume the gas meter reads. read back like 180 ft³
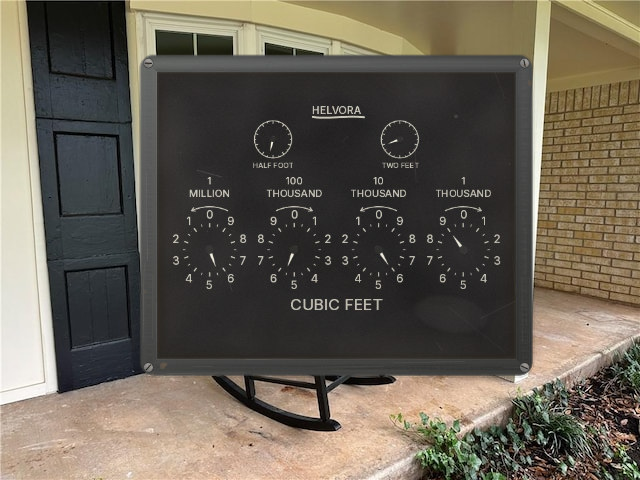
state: 555900 ft³
